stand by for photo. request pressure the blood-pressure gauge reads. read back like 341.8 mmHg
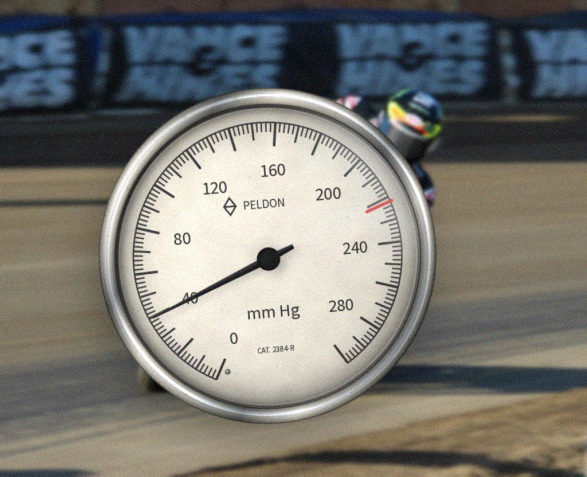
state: 40 mmHg
